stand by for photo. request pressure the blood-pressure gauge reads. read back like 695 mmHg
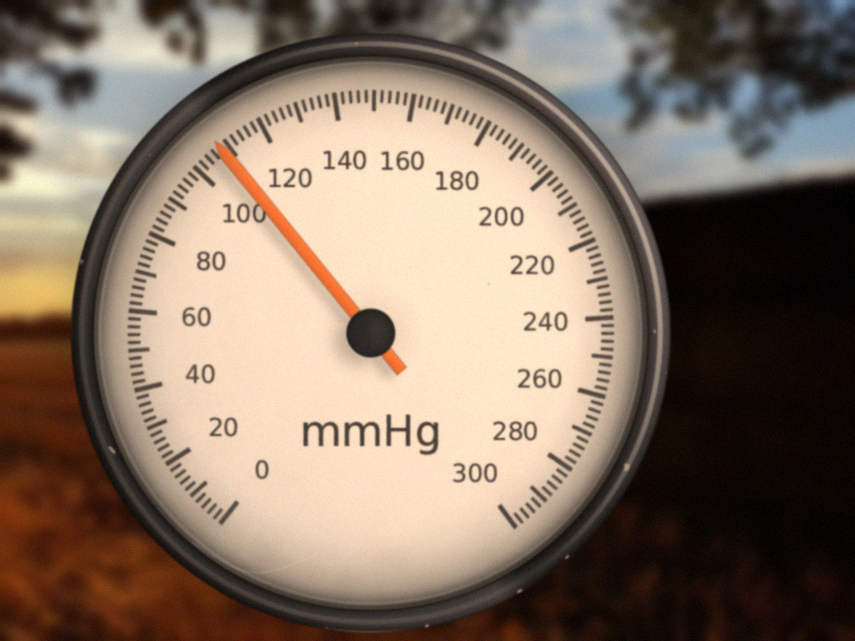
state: 108 mmHg
